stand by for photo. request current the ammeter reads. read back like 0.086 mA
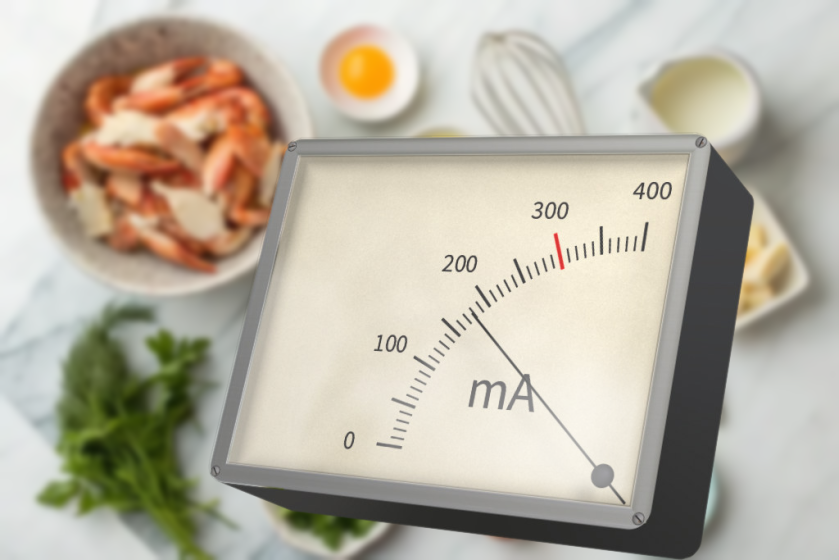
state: 180 mA
